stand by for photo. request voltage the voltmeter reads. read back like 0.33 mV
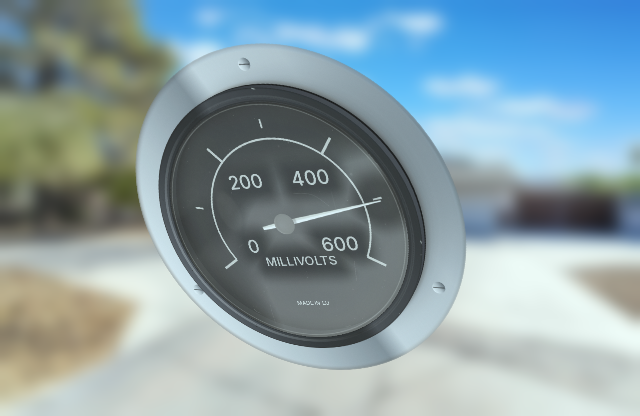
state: 500 mV
